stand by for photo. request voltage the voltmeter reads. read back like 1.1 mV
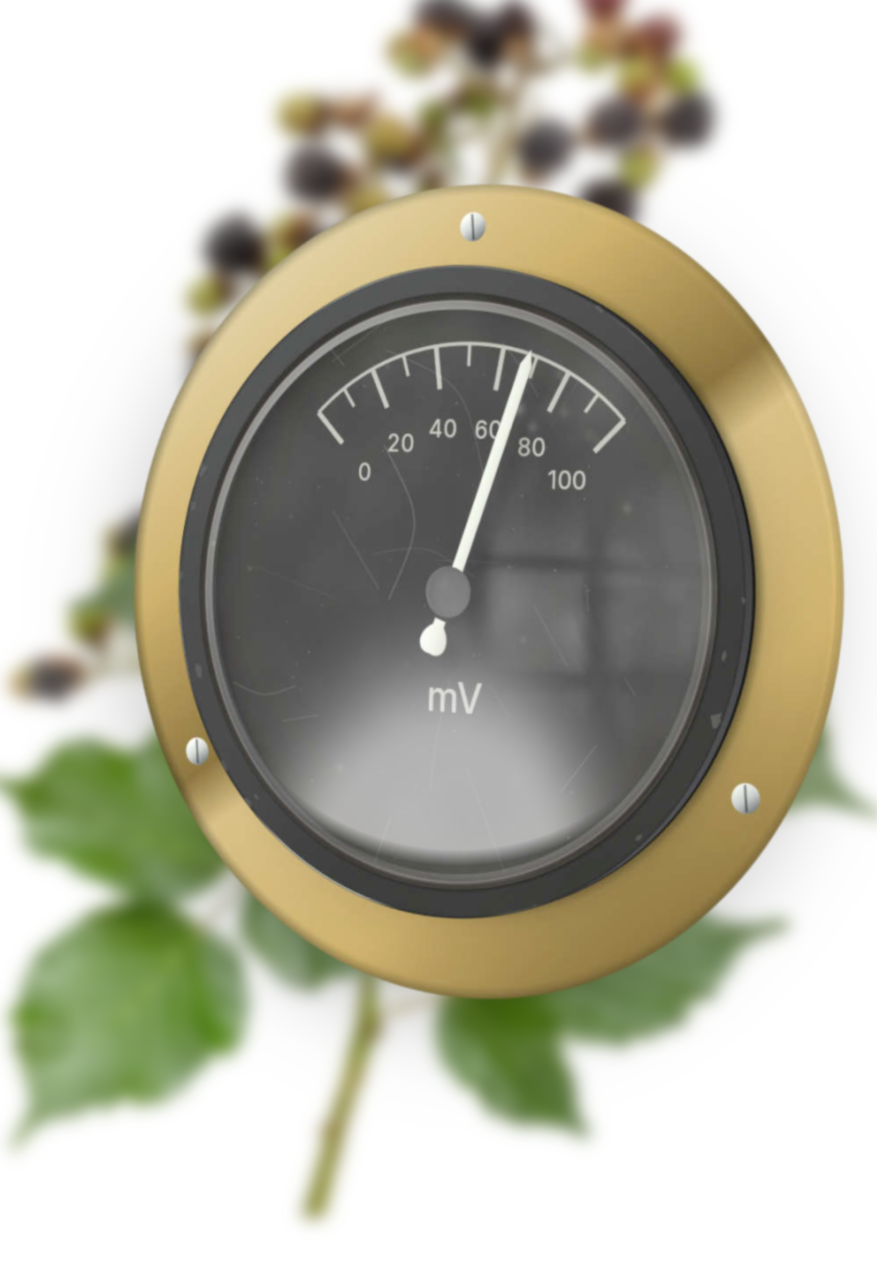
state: 70 mV
